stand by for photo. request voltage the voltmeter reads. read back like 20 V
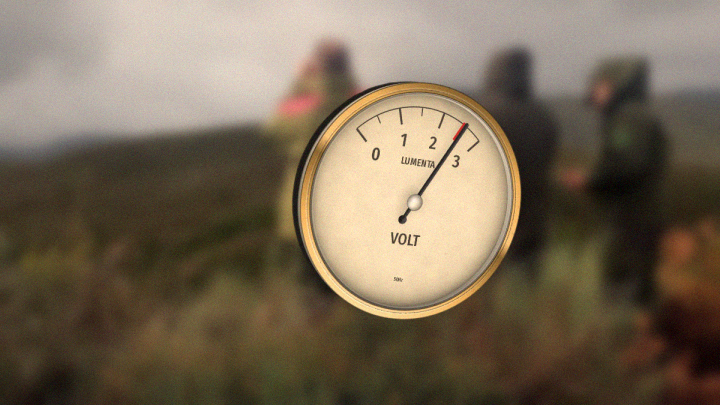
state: 2.5 V
